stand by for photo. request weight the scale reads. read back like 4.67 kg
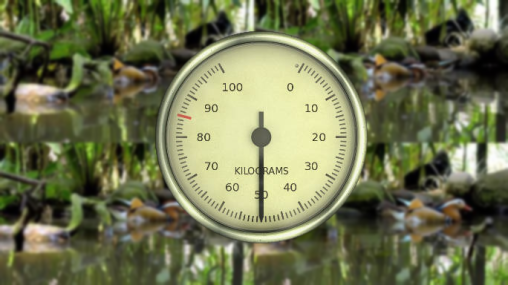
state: 50 kg
